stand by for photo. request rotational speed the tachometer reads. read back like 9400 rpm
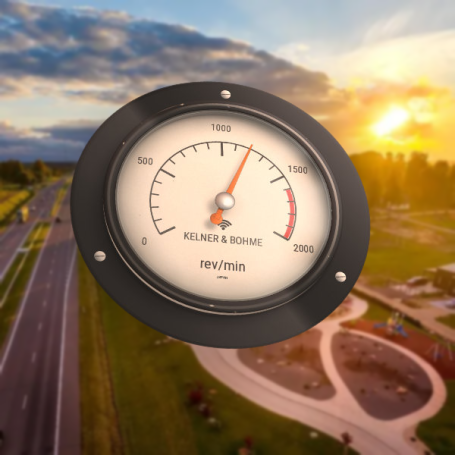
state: 1200 rpm
